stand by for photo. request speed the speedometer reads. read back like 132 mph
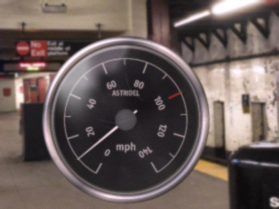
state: 10 mph
